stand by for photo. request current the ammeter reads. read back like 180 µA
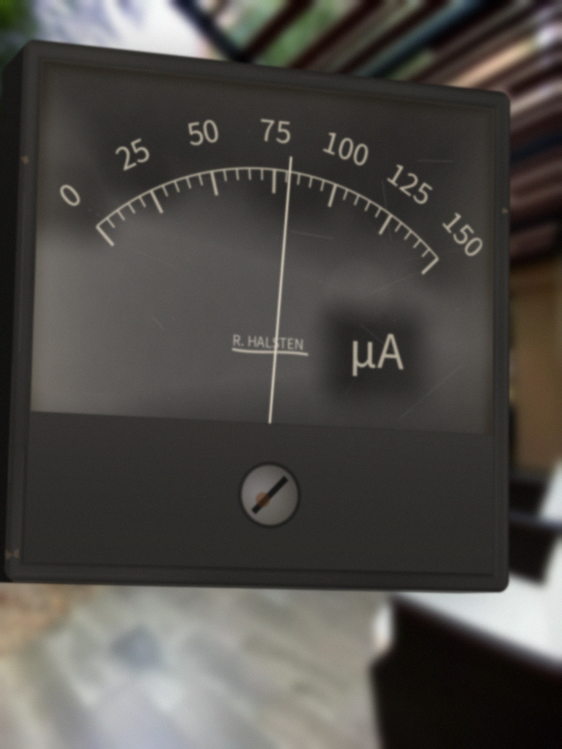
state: 80 µA
